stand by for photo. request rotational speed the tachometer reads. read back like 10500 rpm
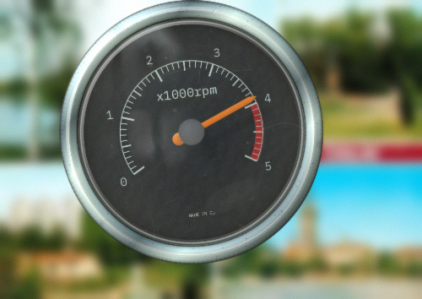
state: 3900 rpm
